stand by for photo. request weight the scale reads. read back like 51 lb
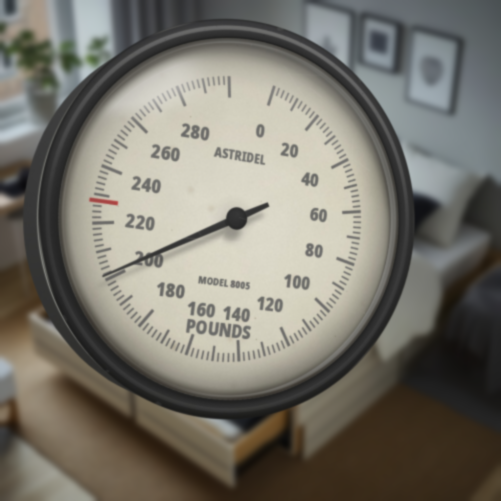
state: 202 lb
